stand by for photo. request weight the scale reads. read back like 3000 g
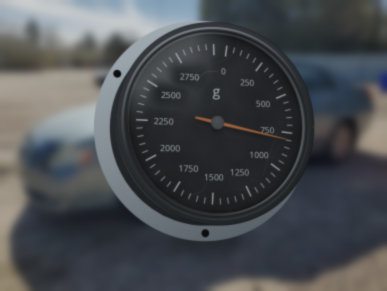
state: 800 g
